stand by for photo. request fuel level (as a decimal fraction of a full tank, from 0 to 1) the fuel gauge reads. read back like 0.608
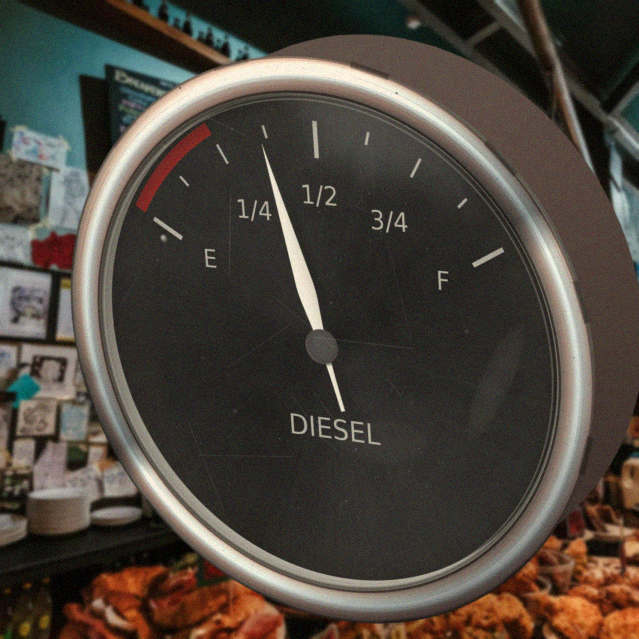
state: 0.375
